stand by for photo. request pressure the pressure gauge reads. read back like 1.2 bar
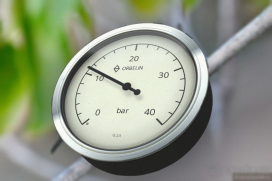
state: 11 bar
